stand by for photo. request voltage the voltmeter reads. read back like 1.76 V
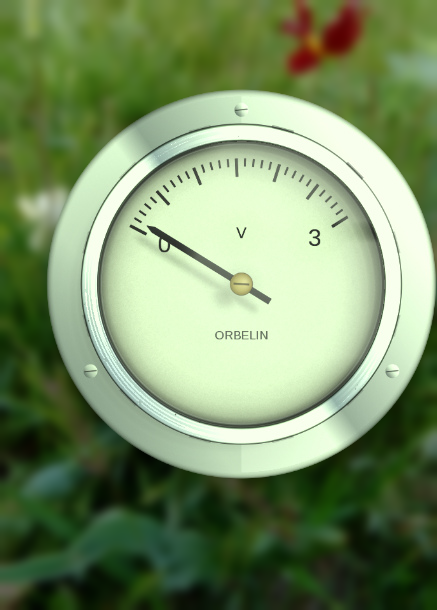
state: 0.1 V
